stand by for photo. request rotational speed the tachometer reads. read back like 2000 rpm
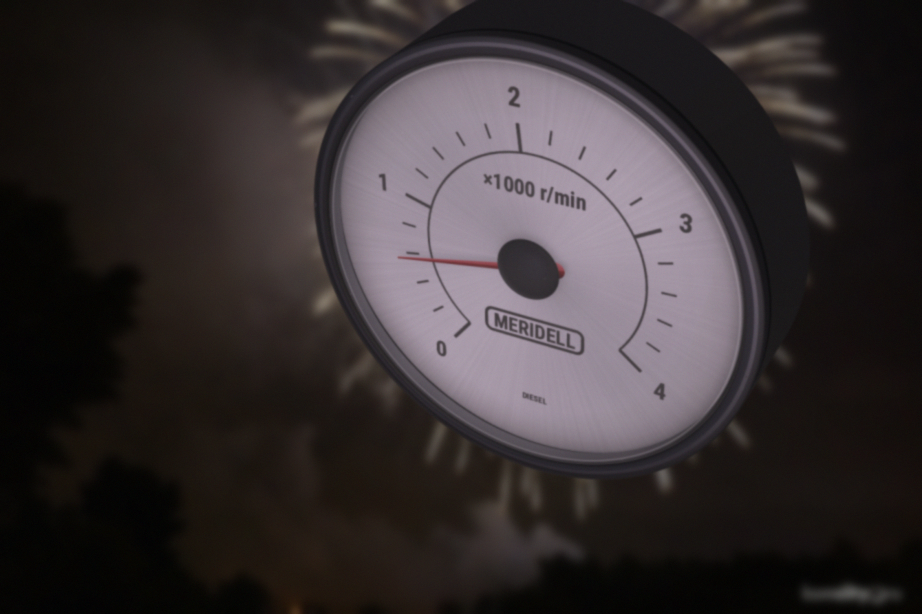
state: 600 rpm
